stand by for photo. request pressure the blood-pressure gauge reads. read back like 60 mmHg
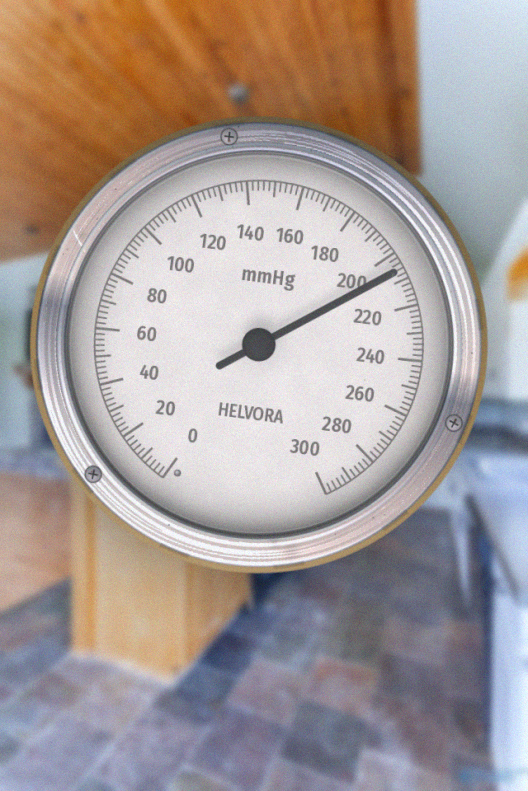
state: 206 mmHg
